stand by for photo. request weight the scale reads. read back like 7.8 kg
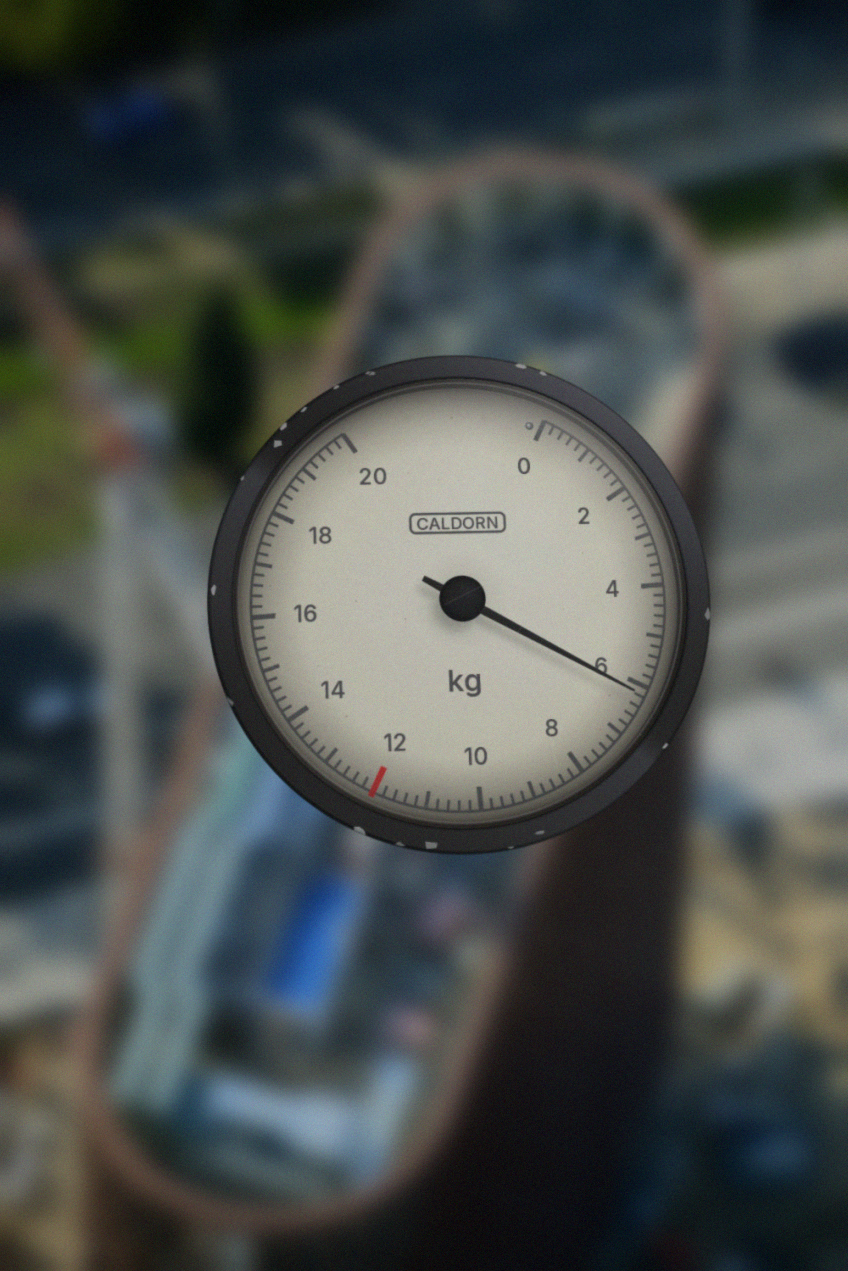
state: 6.2 kg
